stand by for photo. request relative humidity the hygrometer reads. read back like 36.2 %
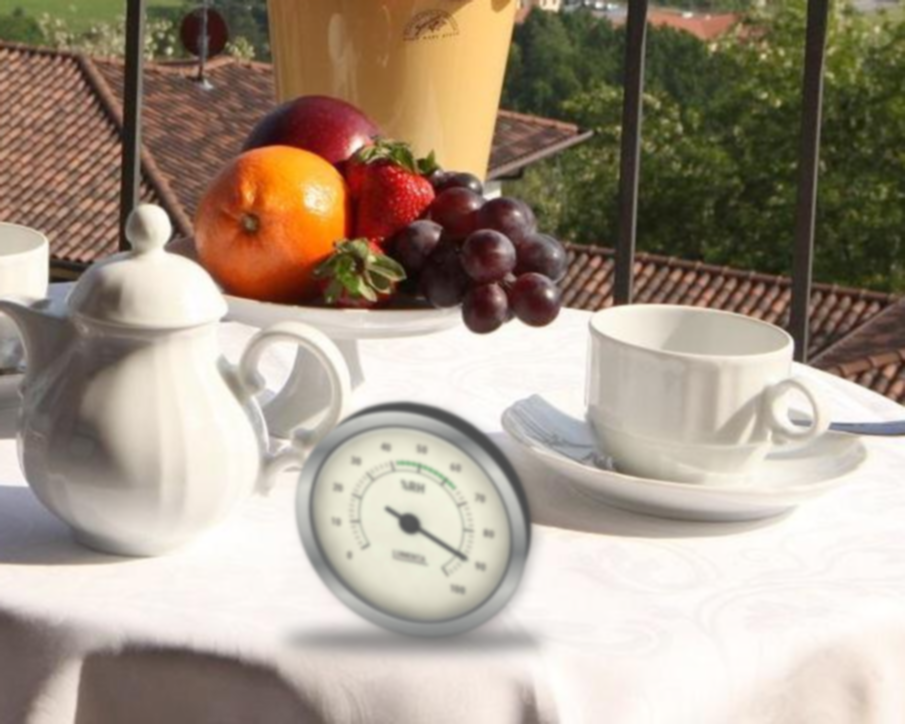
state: 90 %
